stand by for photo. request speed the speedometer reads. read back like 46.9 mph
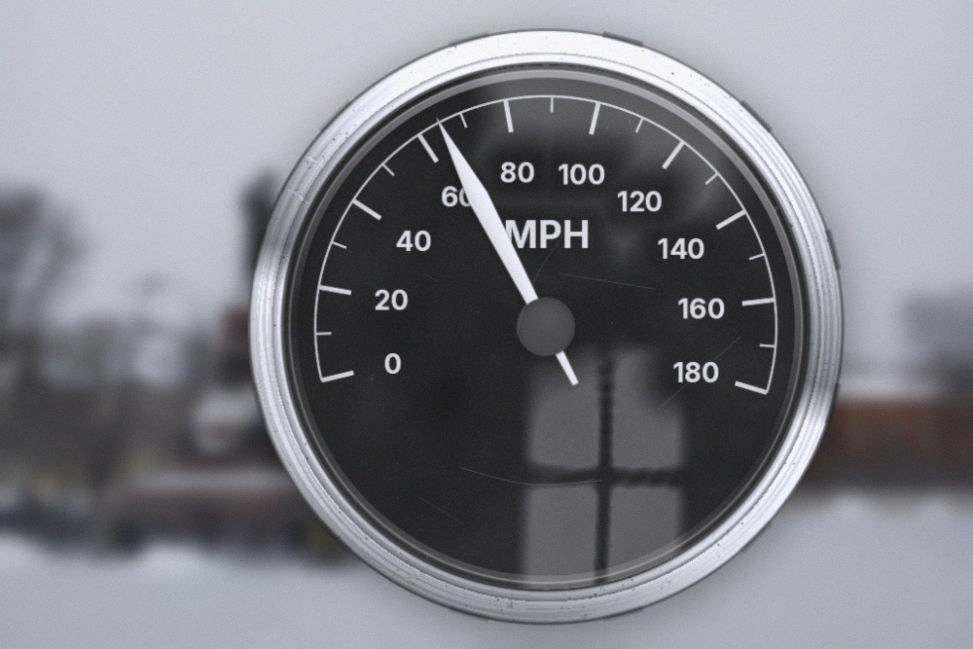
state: 65 mph
